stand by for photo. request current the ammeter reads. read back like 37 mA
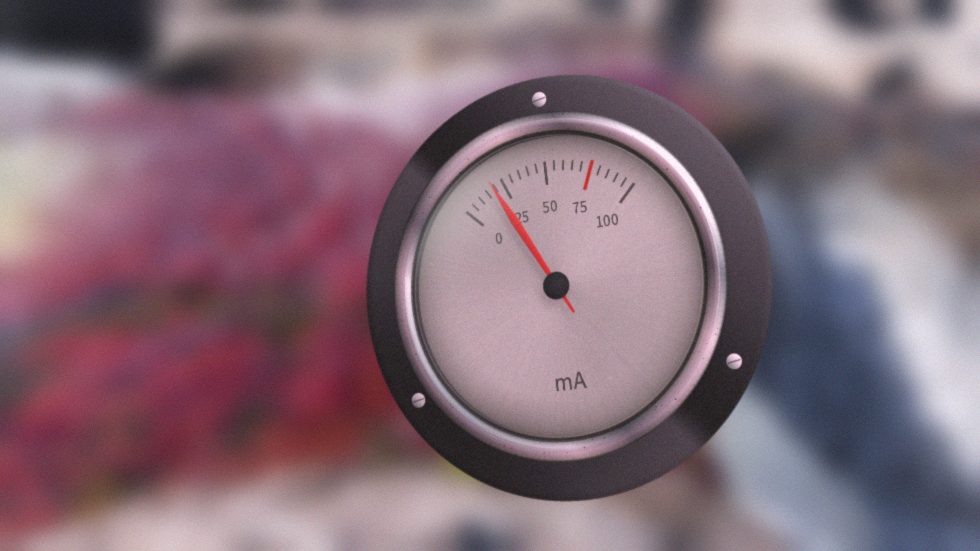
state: 20 mA
